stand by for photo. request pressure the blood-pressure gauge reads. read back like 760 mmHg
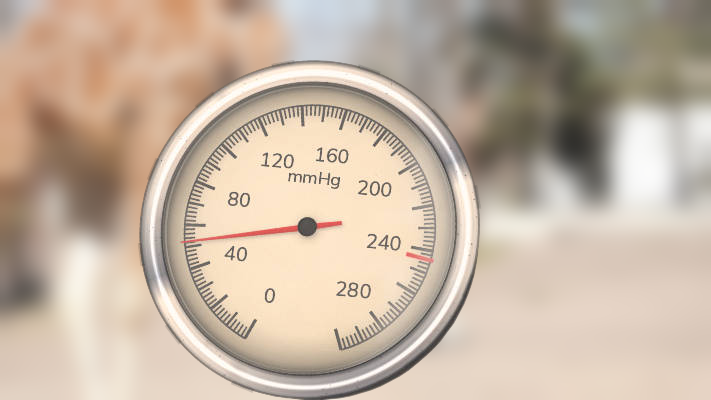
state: 52 mmHg
